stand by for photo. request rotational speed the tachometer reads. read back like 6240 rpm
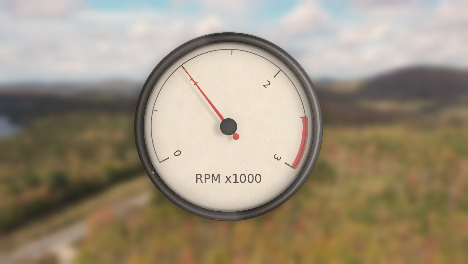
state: 1000 rpm
